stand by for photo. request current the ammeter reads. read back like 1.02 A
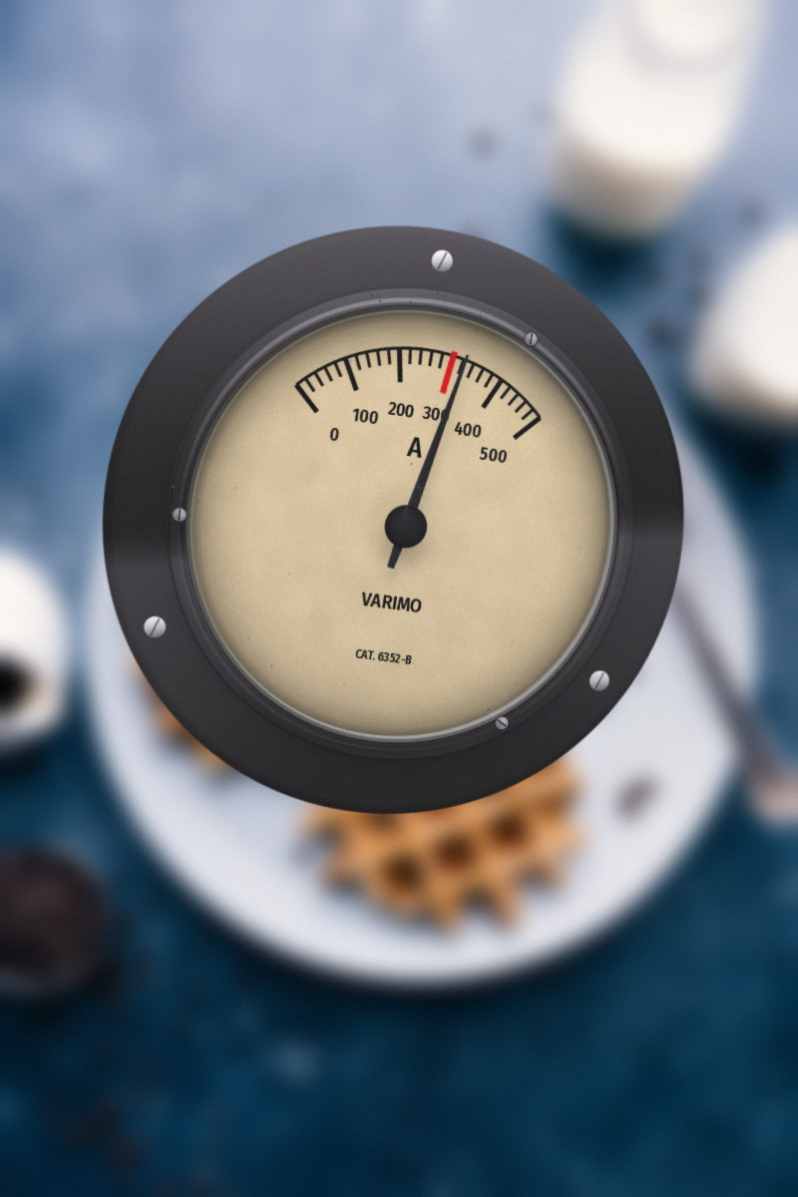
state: 320 A
